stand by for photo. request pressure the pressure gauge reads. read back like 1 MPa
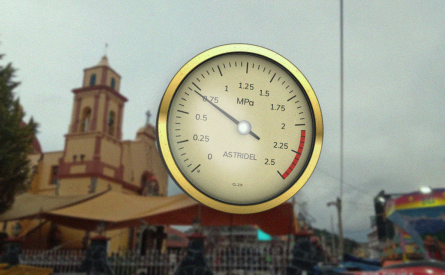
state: 0.7 MPa
